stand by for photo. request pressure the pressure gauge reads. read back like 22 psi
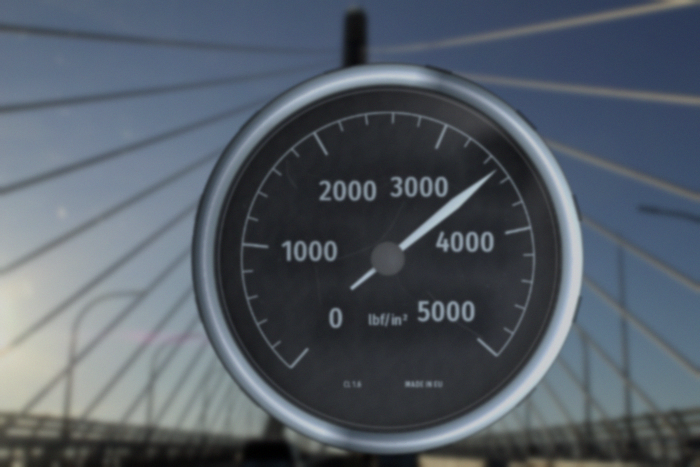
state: 3500 psi
